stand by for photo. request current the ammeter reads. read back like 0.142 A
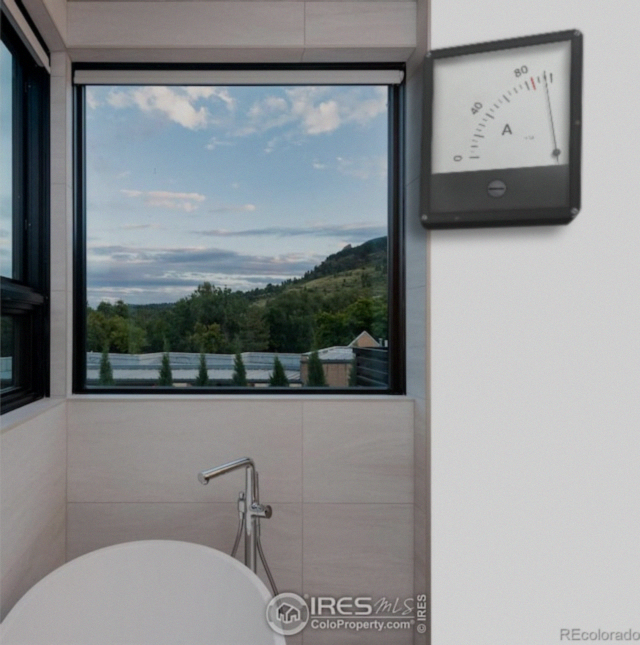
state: 95 A
